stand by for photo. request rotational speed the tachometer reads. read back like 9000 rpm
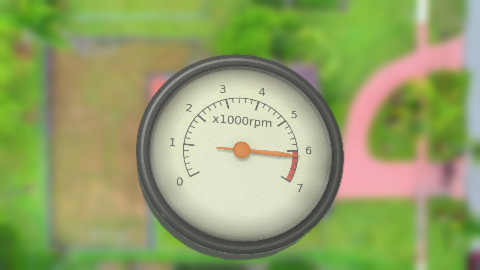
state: 6200 rpm
